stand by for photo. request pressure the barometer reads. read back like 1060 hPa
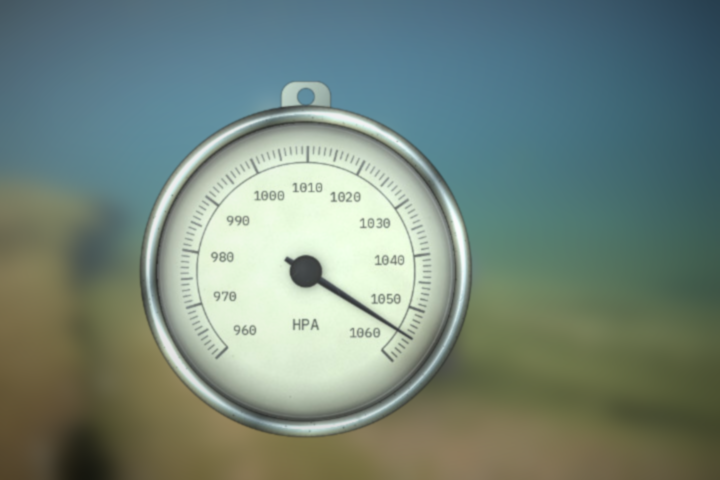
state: 1055 hPa
